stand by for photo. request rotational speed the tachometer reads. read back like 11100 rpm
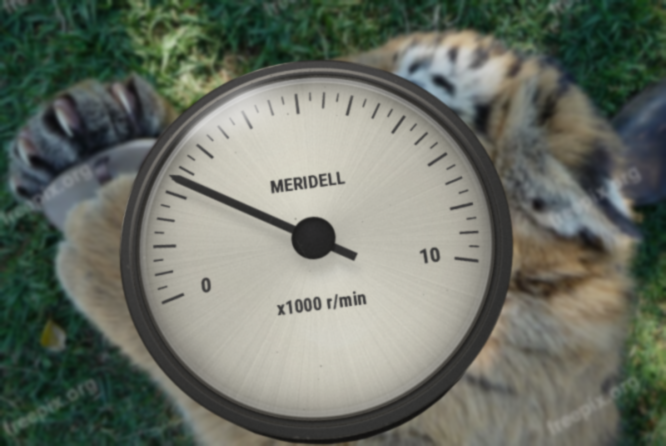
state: 2250 rpm
